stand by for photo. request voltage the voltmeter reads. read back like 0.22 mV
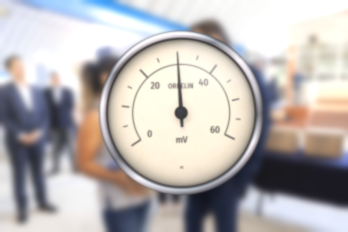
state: 30 mV
